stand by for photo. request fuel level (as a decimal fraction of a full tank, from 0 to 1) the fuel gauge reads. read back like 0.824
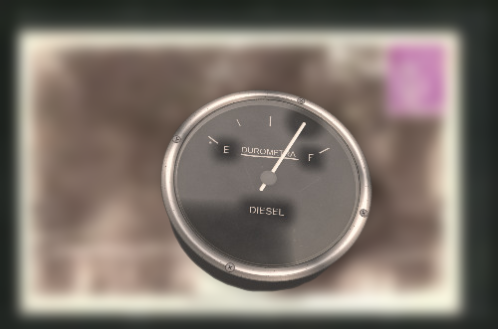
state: 0.75
